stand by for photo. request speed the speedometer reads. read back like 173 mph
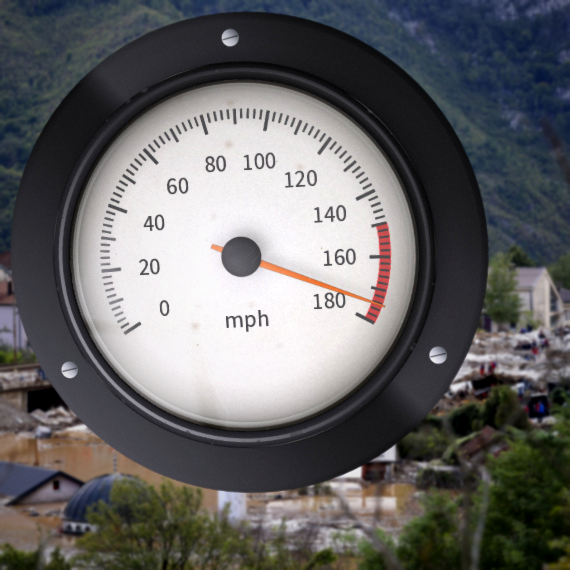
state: 174 mph
